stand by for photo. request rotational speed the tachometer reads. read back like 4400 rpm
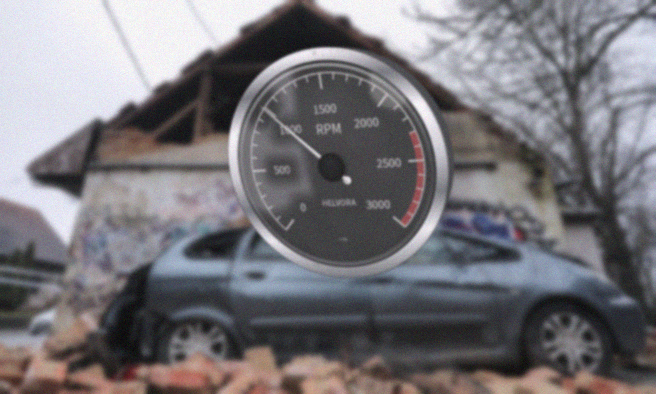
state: 1000 rpm
